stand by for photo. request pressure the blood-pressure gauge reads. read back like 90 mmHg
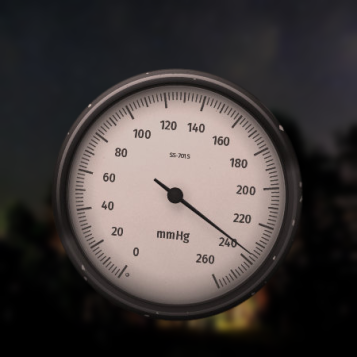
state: 236 mmHg
